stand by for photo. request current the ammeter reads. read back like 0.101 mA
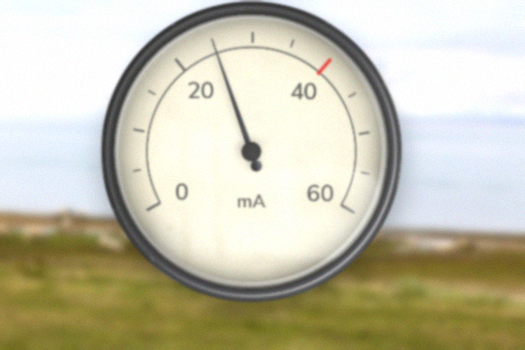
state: 25 mA
